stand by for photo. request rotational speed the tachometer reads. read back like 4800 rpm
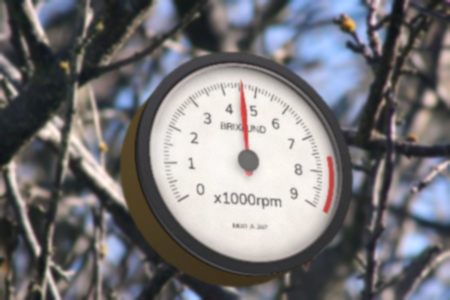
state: 4500 rpm
